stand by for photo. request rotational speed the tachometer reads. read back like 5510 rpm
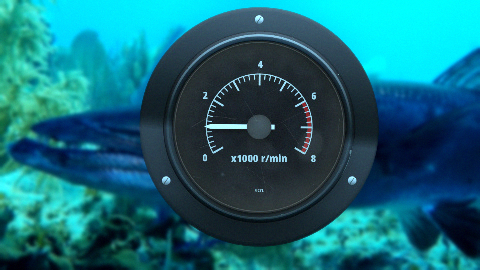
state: 1000 rpm
